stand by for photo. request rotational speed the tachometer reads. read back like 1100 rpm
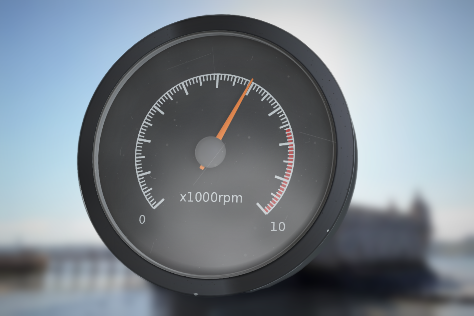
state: 6000 rpm
